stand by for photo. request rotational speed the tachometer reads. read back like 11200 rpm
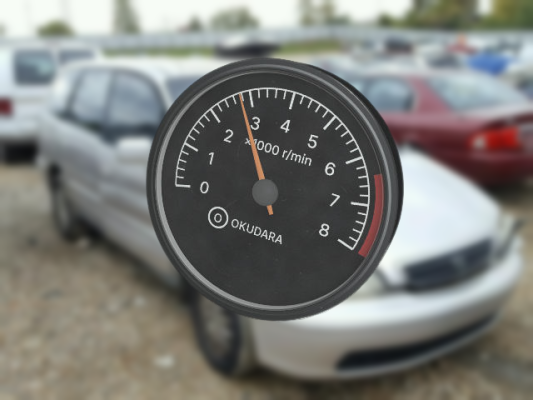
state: 2800 rpm
